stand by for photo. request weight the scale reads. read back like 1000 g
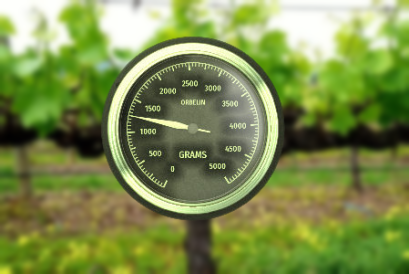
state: 1250 g
